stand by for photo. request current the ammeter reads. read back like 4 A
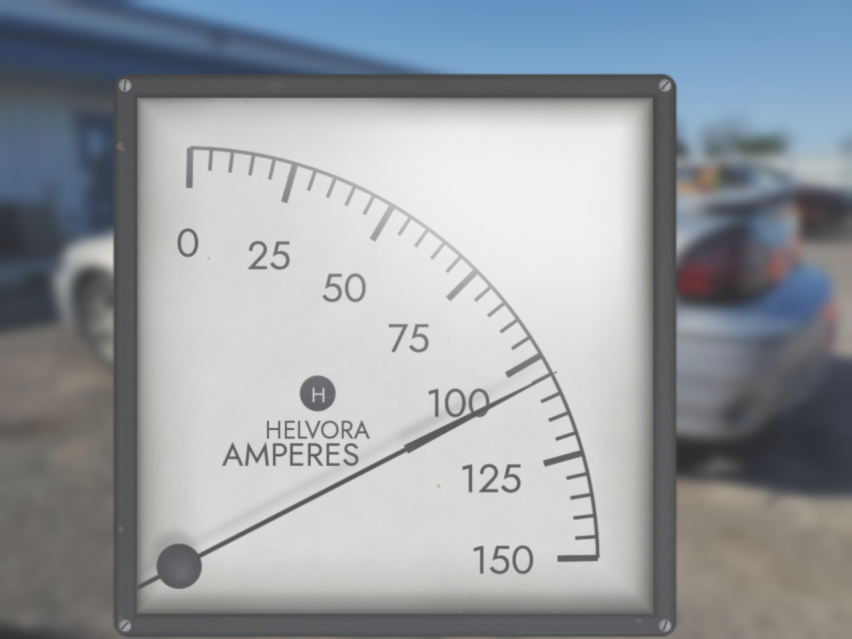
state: 105 A
